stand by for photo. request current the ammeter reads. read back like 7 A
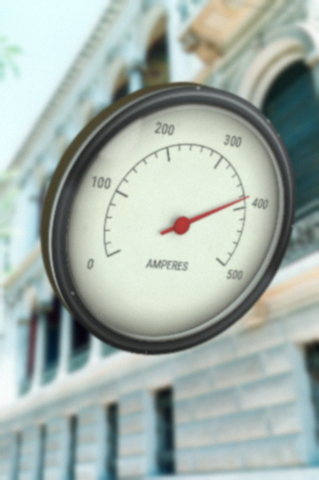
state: 380 A
